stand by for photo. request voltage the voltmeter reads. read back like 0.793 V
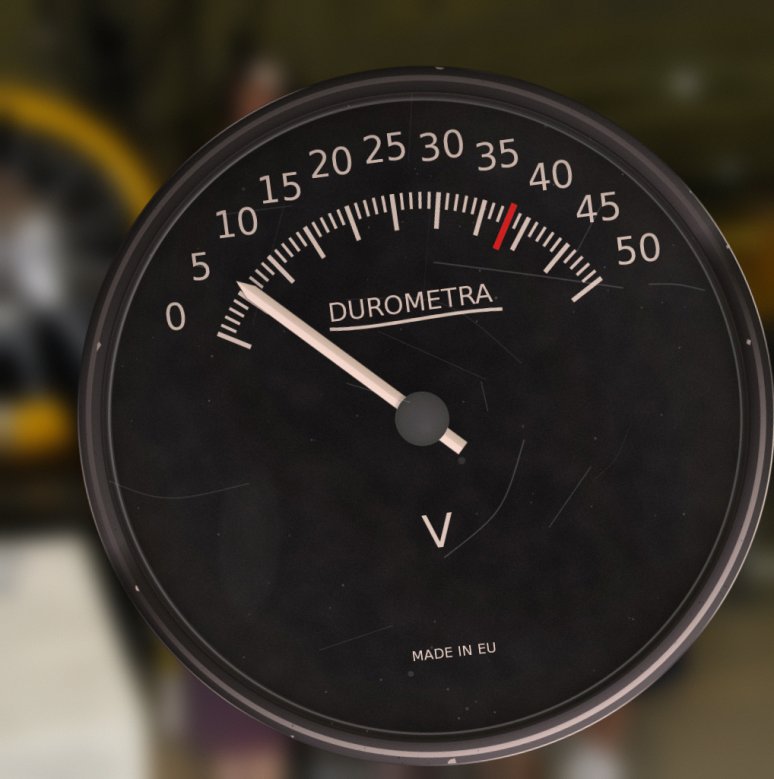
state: 6 V
